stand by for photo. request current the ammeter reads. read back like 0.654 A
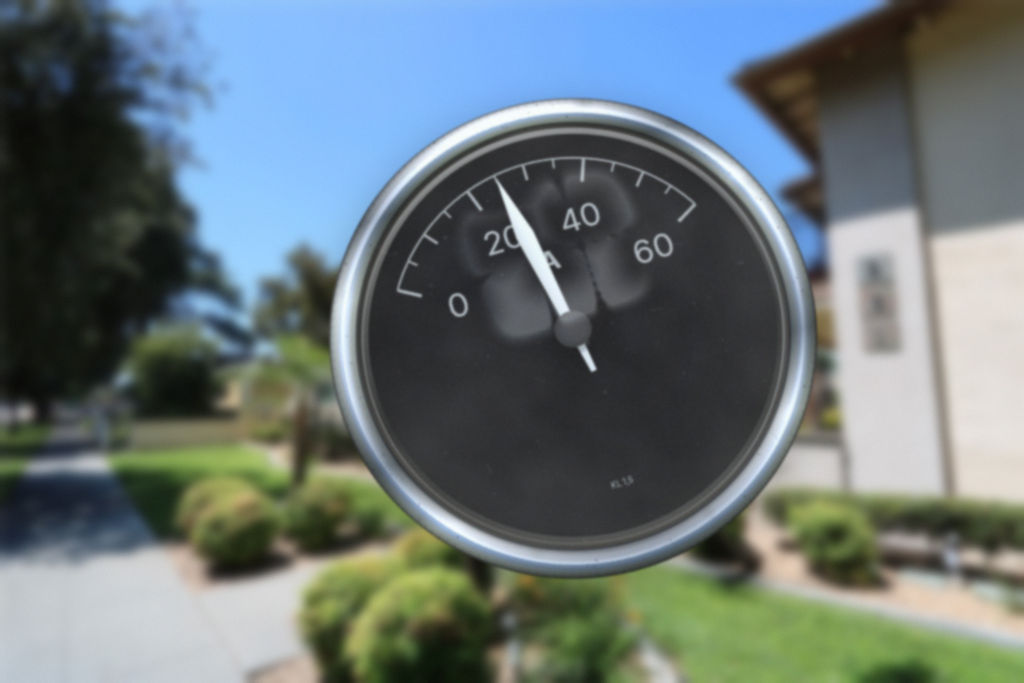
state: 25 A
